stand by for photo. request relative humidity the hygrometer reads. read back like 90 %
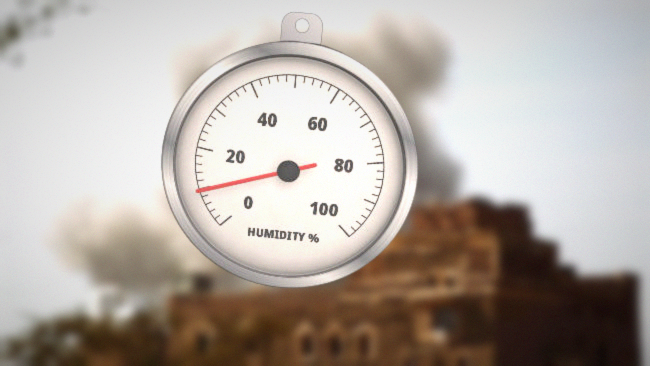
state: 10 %
